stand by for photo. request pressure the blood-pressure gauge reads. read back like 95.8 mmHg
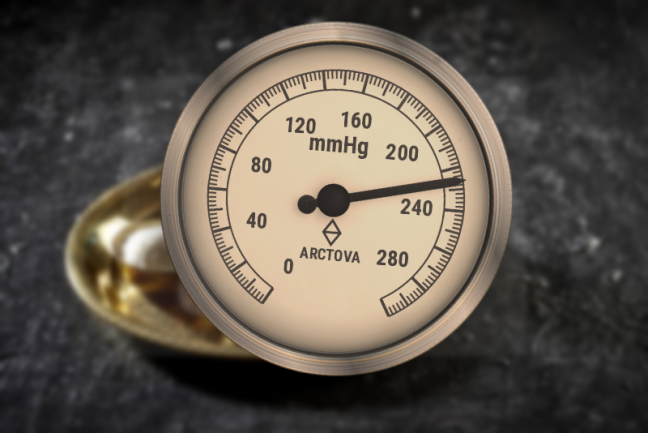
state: 226 mmHg
